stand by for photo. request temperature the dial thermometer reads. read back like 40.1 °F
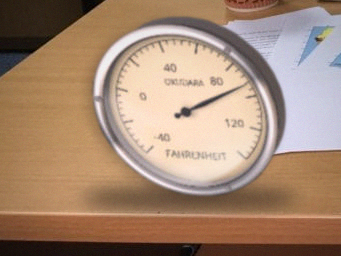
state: 92 °F
